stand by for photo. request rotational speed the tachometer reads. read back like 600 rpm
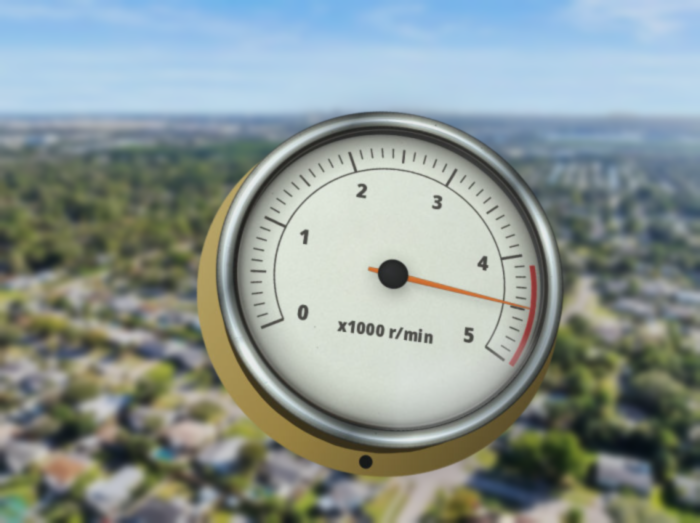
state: 4500 rpm
